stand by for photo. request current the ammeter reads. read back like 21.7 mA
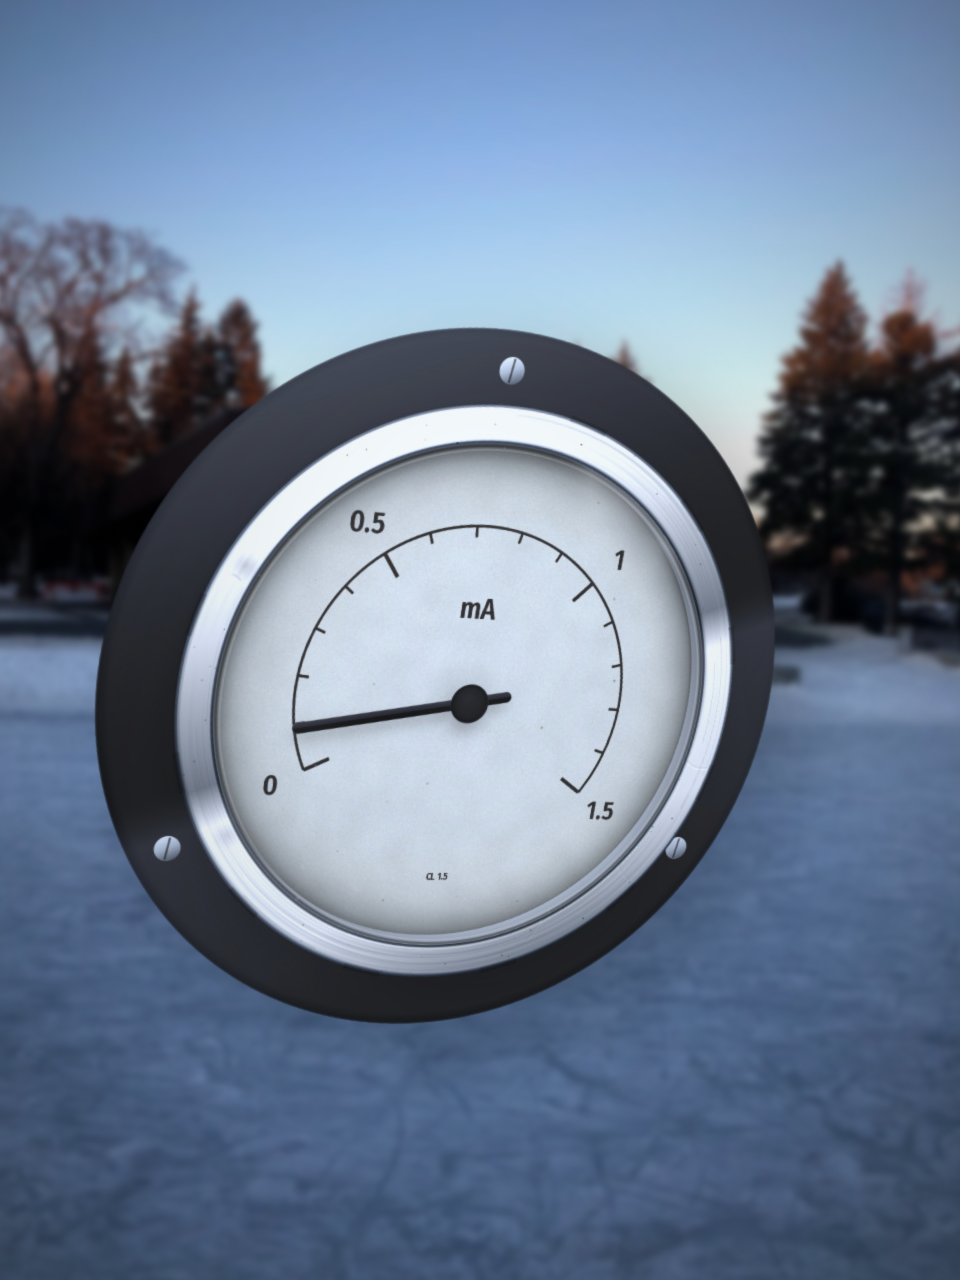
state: 0.1 mA
